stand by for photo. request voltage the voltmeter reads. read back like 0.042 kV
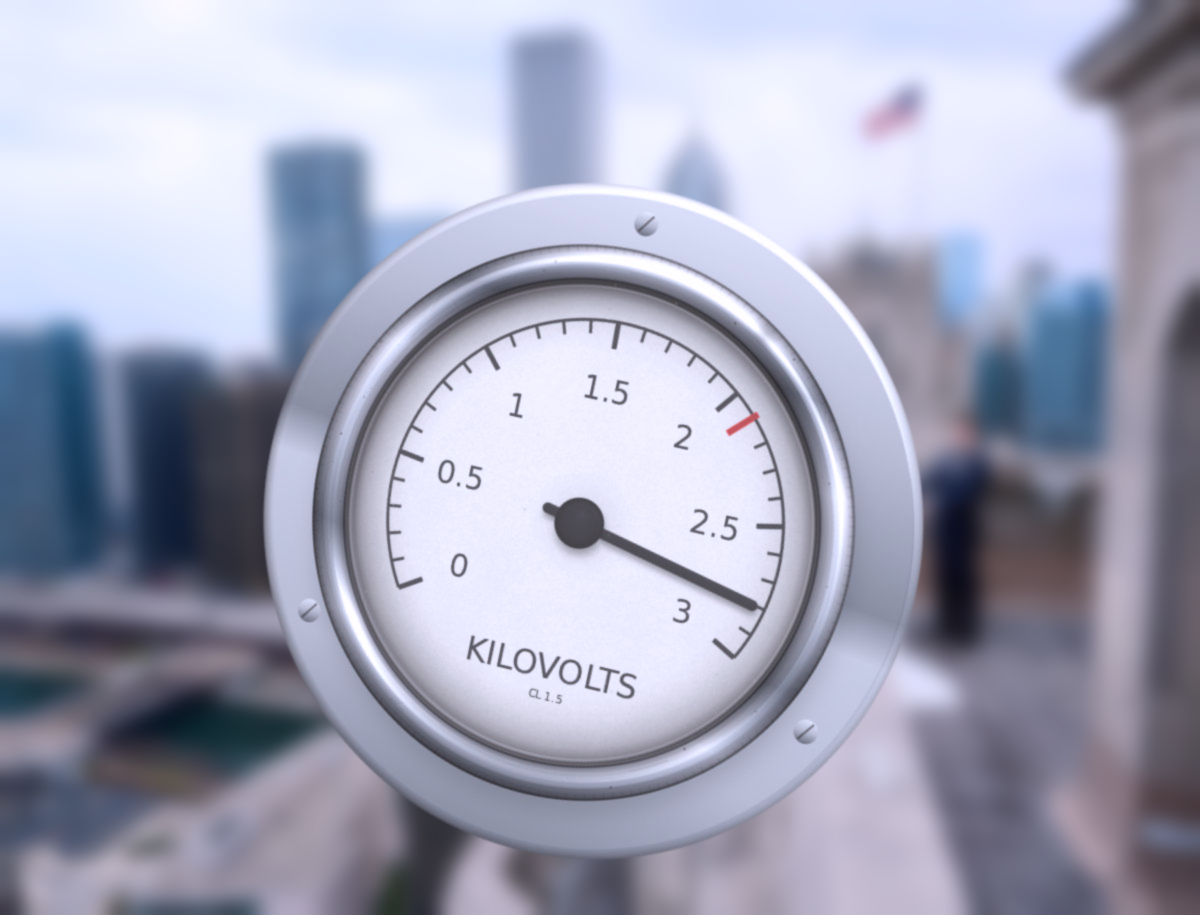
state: 2.8 kV
